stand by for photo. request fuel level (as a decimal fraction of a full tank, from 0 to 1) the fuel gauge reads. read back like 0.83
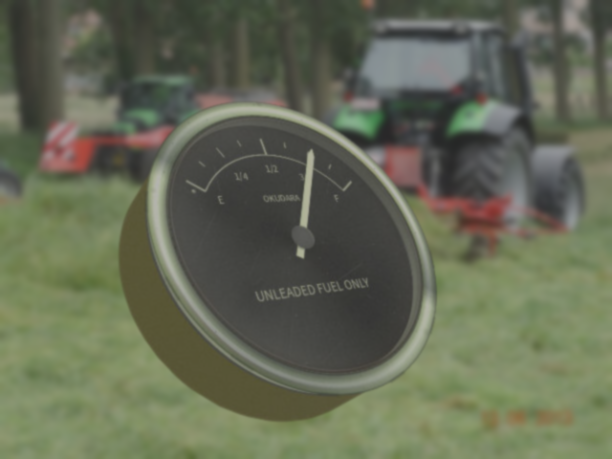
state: 0.75
